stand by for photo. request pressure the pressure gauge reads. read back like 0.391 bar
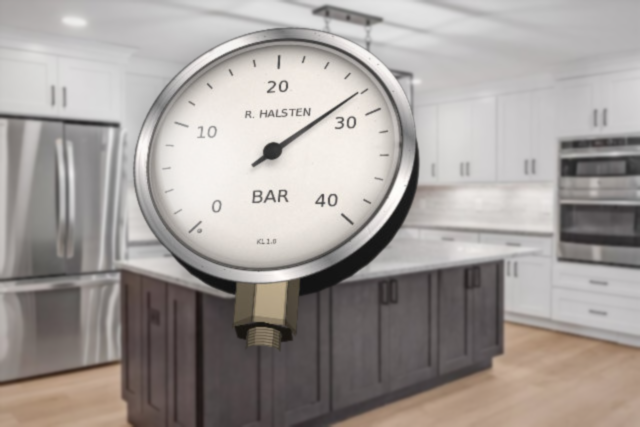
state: 28 bar
